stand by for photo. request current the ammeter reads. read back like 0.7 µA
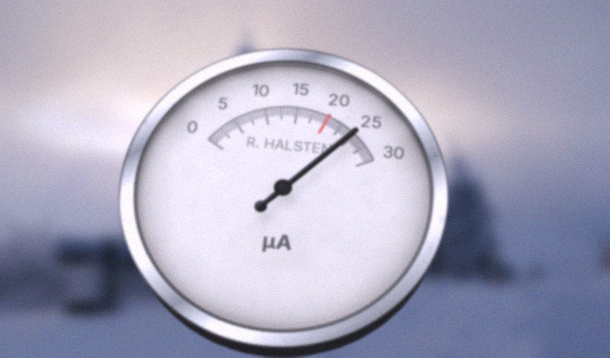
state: 25 µA
